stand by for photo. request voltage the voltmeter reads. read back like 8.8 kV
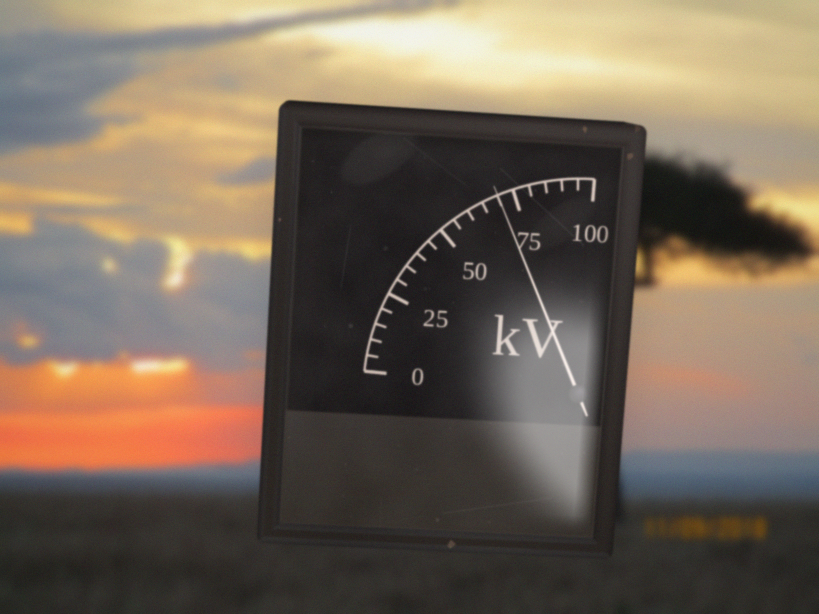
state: 70 kV
